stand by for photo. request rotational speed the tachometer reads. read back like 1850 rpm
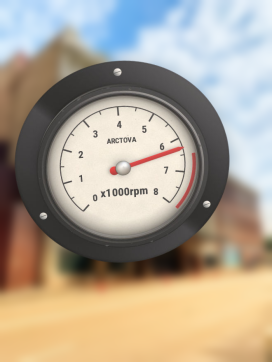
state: 6250 rpm
